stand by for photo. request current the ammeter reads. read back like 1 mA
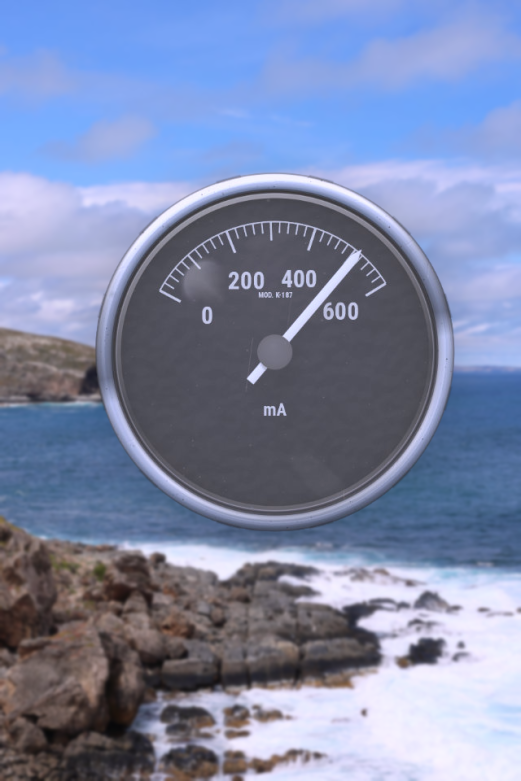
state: 510 mA
